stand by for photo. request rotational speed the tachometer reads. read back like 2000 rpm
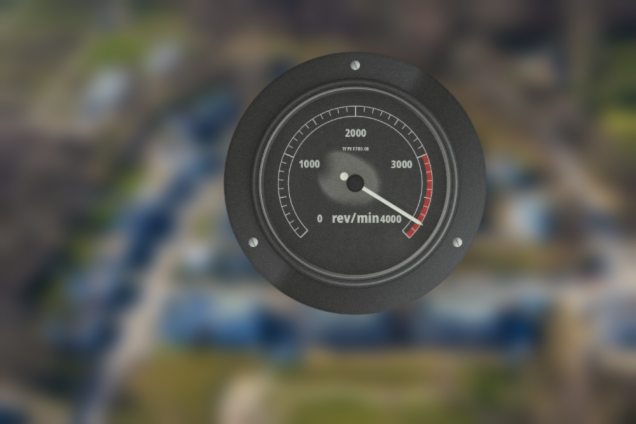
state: 3800 rpm
